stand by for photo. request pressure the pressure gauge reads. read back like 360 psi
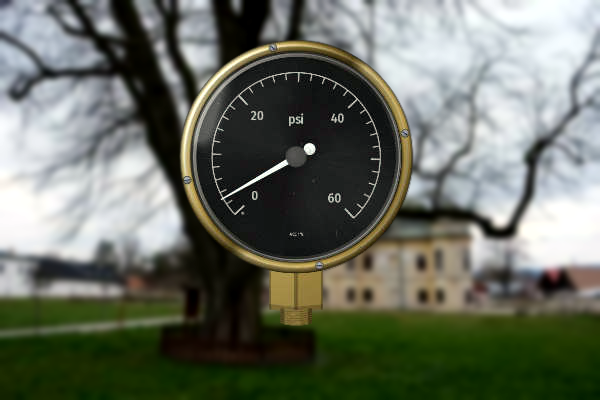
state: 3 psi
